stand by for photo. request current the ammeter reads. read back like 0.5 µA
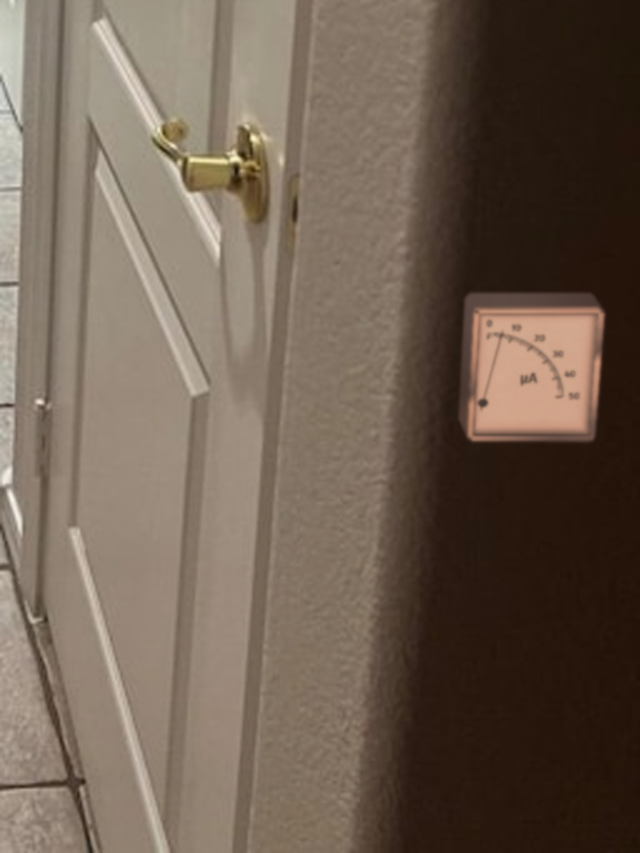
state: 5 µA
